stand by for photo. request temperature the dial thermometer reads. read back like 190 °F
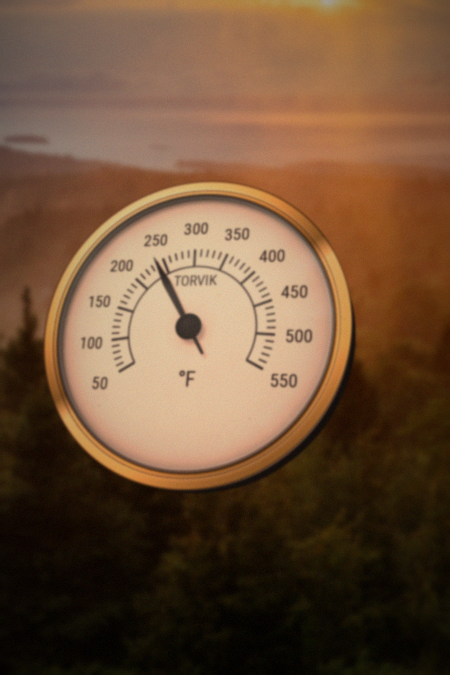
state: 240 °F
